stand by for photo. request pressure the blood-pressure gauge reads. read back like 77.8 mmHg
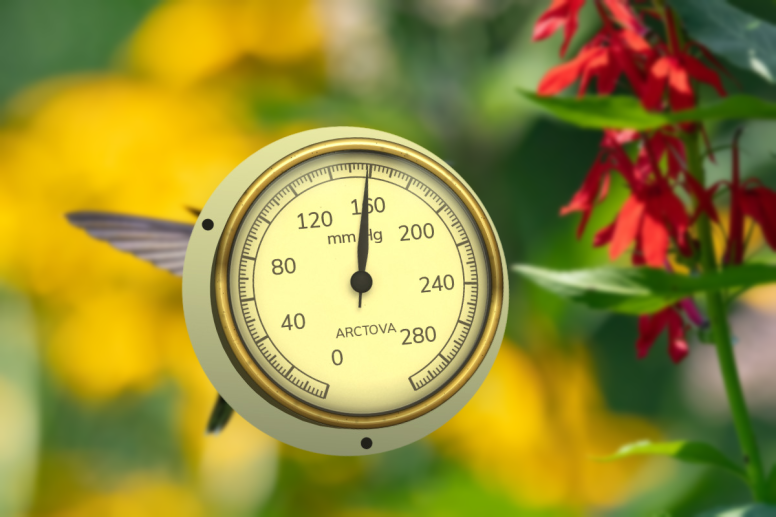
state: 158 mmHg
